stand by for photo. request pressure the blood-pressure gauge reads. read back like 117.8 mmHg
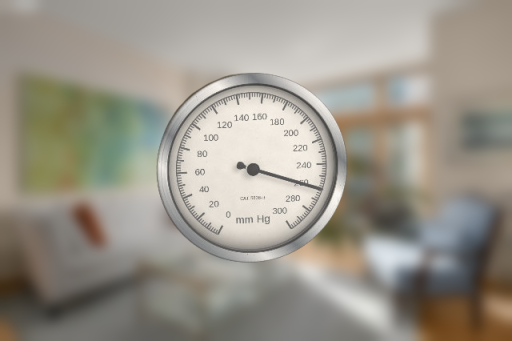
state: 260 mmHg
